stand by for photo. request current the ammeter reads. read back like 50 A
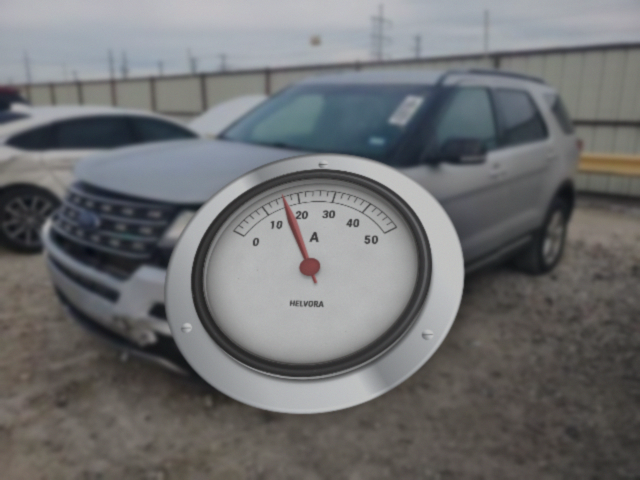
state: 16 A
